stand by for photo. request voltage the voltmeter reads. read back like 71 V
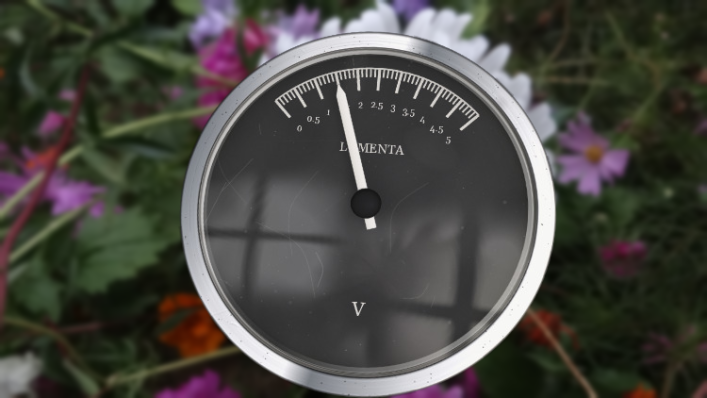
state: 1.5 V
